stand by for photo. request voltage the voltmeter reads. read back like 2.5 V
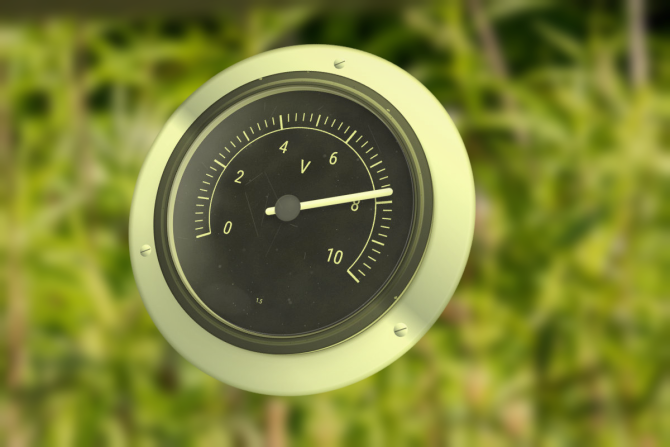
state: 7.8 V
